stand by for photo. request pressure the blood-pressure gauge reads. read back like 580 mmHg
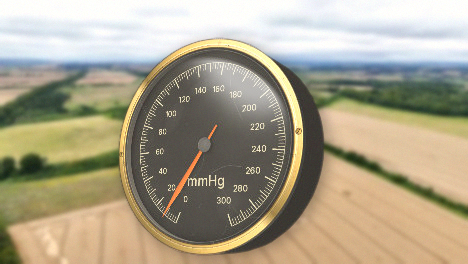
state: 10 mmHg
